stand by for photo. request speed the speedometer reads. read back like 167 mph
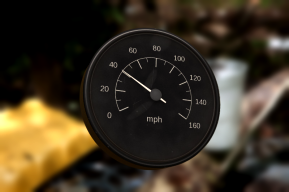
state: 40 mph
